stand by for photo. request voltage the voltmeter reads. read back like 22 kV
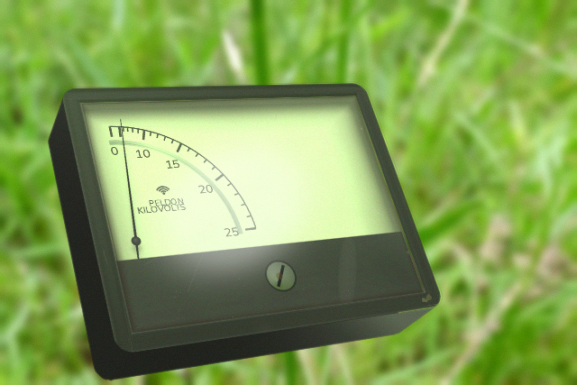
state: 5 kV
